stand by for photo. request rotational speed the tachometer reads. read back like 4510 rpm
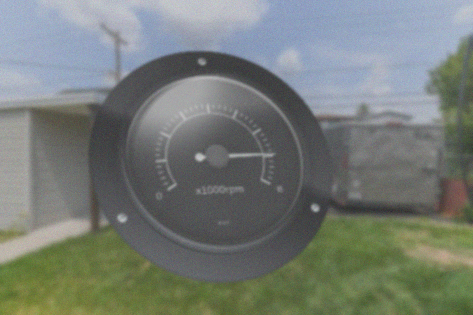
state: 7000 rpm
